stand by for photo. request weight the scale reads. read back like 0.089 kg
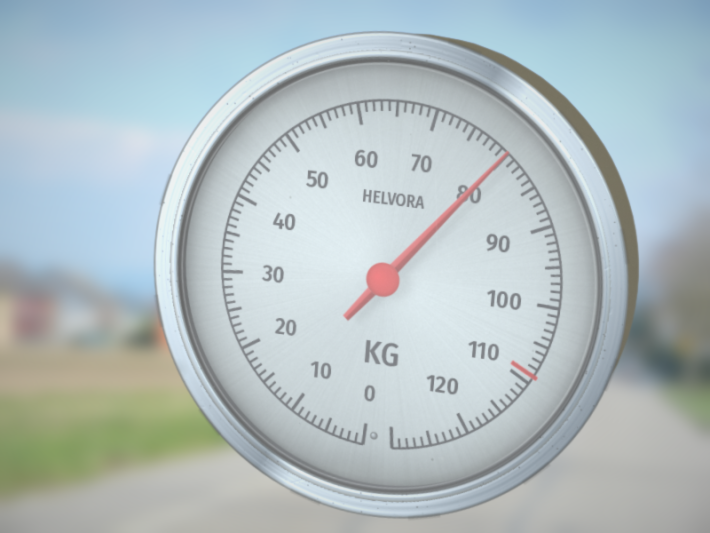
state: 80 kg
